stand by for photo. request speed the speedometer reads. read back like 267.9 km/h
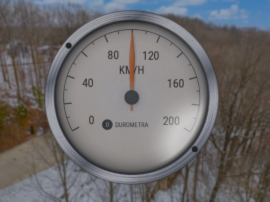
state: 100 km/h
